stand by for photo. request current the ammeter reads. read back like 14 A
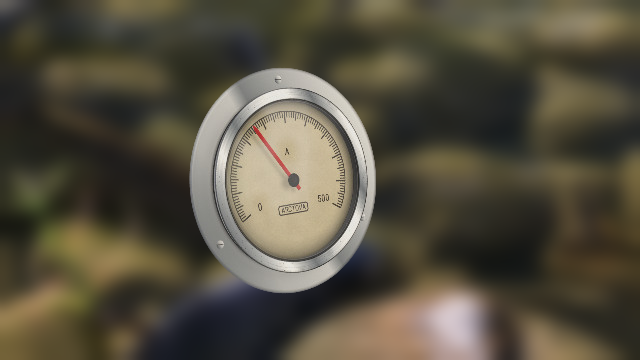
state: 175 A
